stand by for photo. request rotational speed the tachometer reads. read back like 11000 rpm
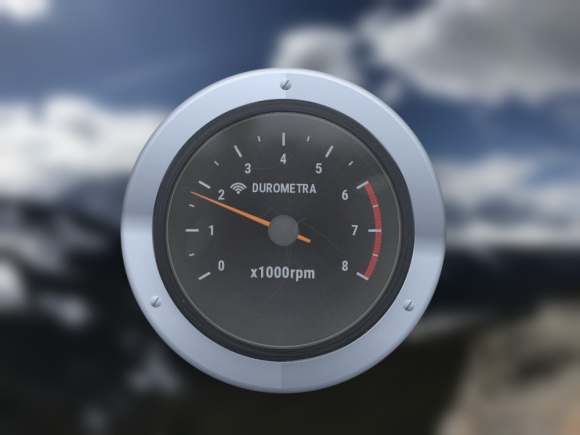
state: 1750 rpm
